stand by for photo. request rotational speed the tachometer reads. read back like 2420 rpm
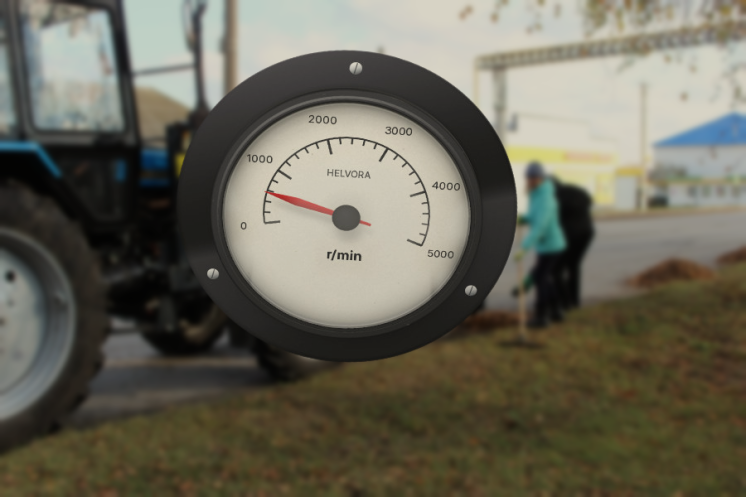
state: 600 rpm
